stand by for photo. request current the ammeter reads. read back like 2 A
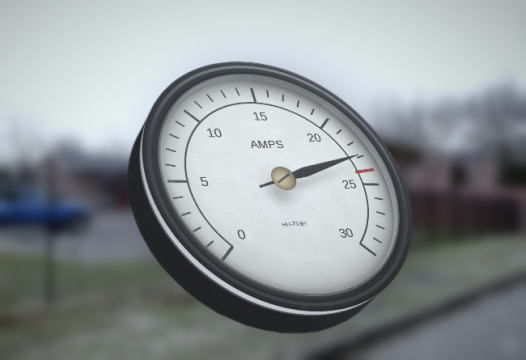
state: 23 A
